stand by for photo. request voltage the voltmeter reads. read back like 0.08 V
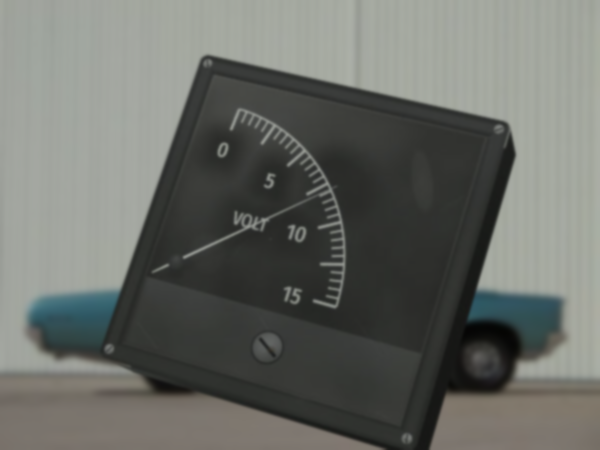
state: 8 V
